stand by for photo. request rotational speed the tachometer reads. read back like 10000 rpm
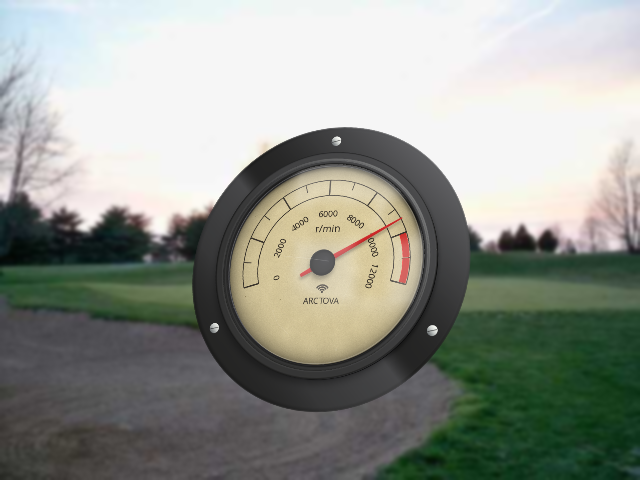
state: 9500 rpm
